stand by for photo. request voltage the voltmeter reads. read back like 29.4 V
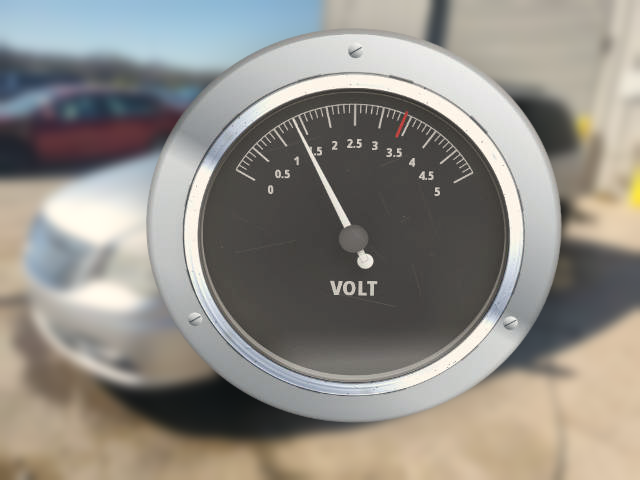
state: 1.4 V
